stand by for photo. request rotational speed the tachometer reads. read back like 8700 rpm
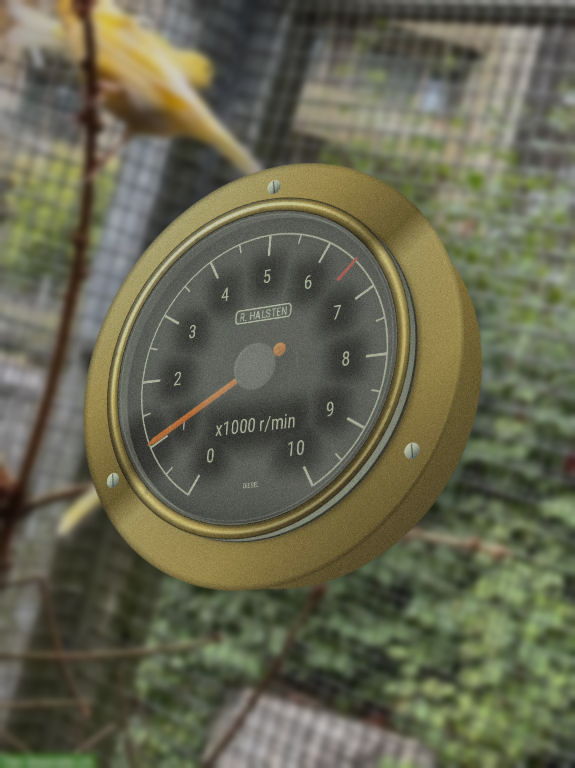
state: 1000 rpm
